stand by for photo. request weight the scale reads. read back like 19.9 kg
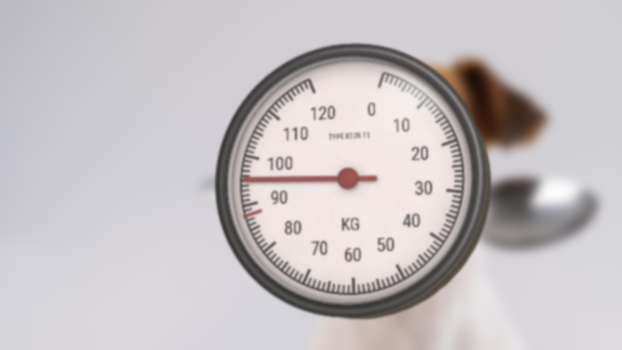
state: 95 kg
